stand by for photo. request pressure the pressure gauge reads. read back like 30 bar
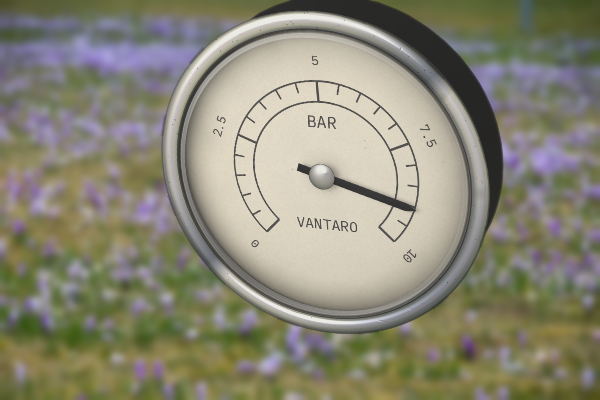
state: 9 bar
